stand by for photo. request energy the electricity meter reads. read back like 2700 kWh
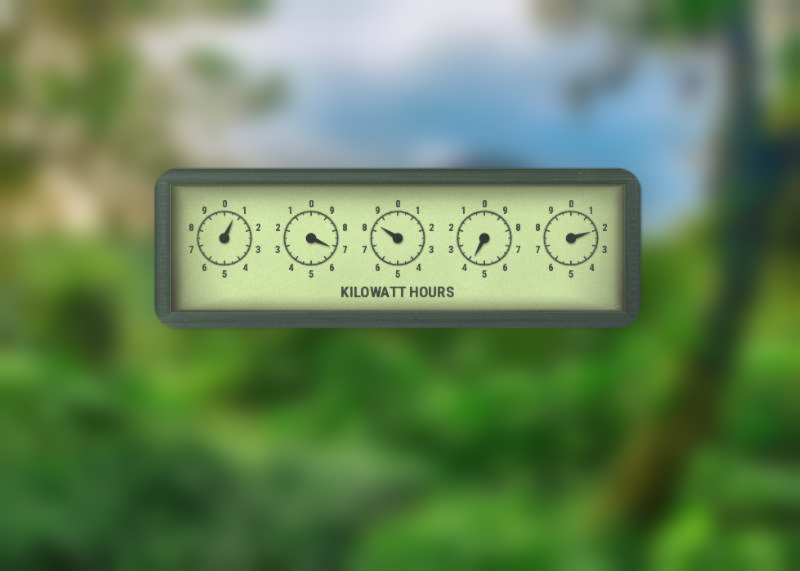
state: 6842 kWh
